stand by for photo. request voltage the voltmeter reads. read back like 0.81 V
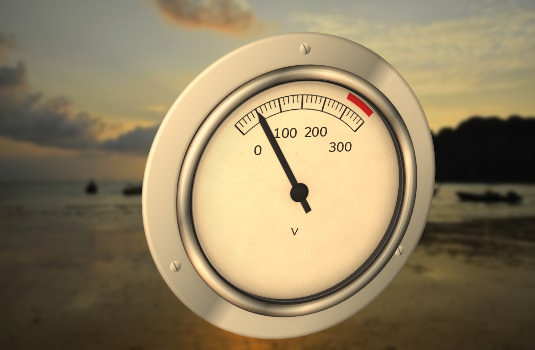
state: 50 V
